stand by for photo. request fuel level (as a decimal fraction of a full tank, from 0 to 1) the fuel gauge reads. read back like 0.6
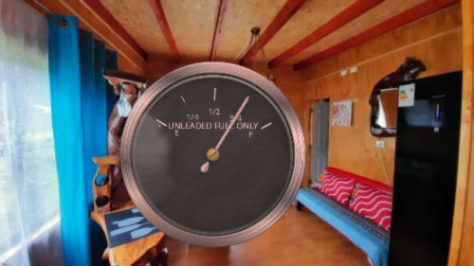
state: 0.75
